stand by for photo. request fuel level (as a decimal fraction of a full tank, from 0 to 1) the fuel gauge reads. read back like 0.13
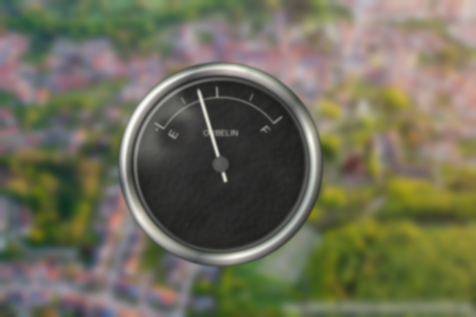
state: 0.375
